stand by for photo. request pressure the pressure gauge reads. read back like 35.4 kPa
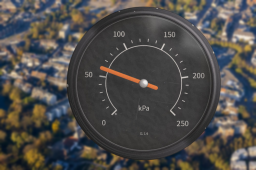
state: 60 kPa
